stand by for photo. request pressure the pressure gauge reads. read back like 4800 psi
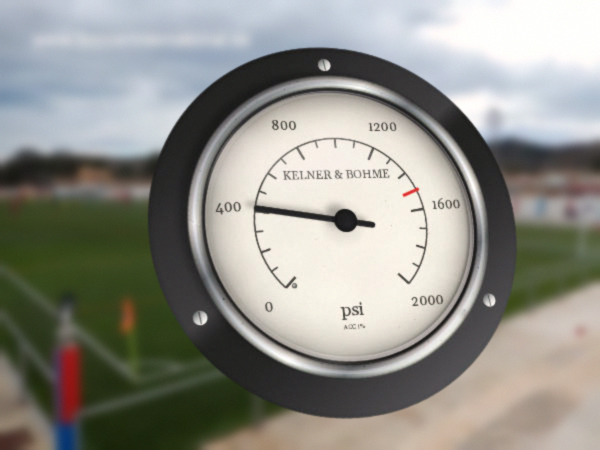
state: 400 psi
